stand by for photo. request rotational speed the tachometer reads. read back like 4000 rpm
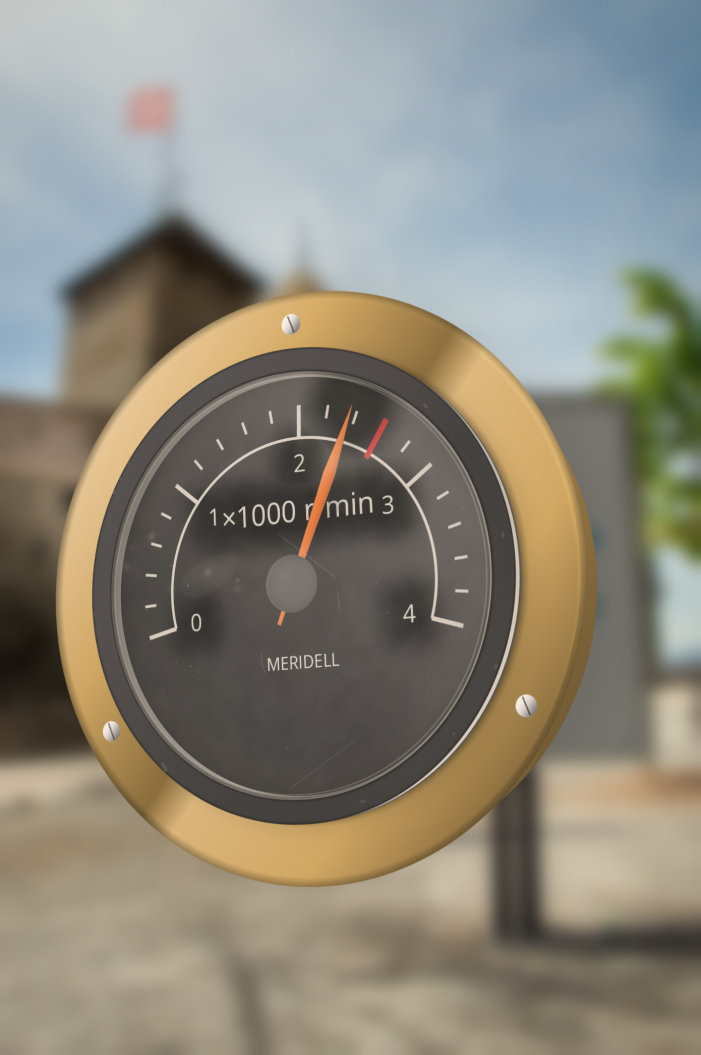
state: 2400 rpm
